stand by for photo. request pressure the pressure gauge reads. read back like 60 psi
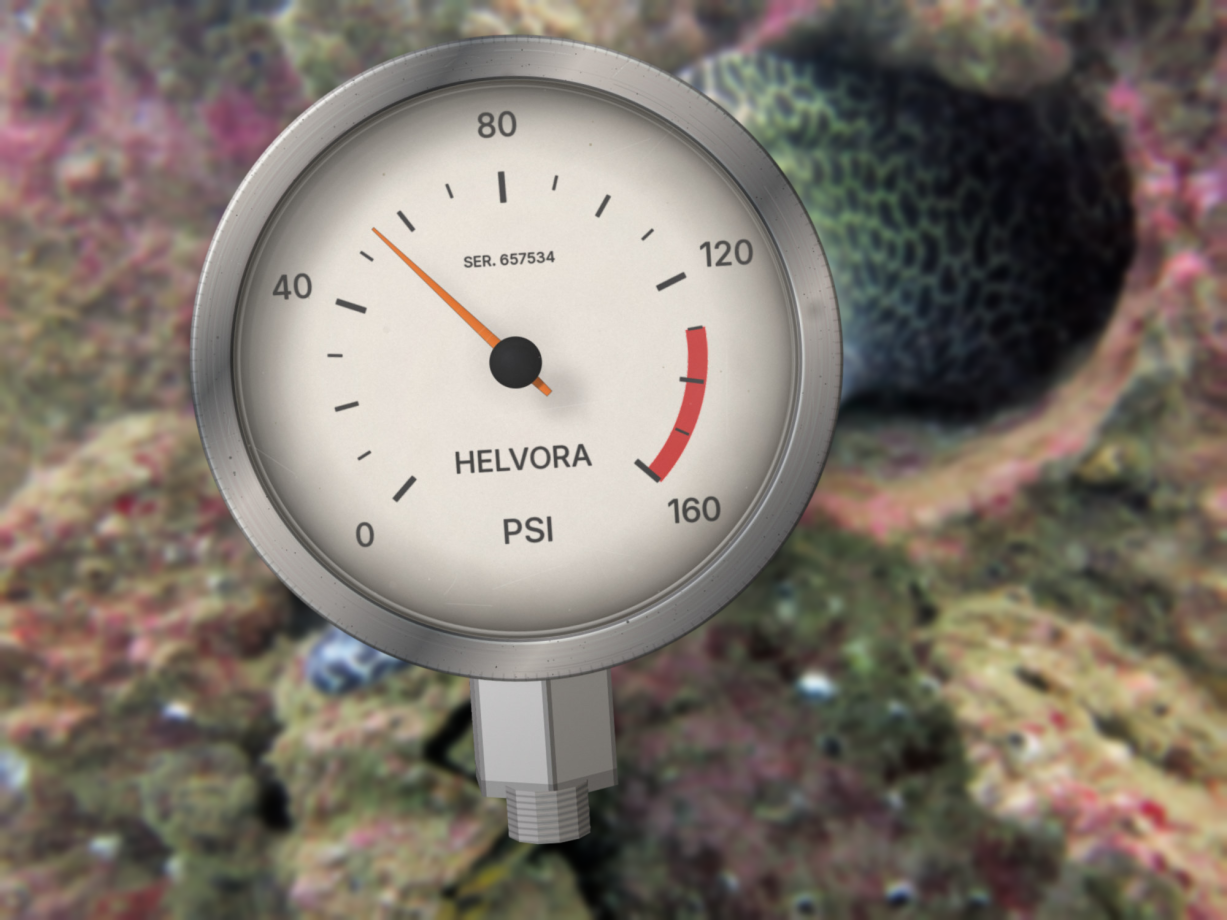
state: 55 psi
